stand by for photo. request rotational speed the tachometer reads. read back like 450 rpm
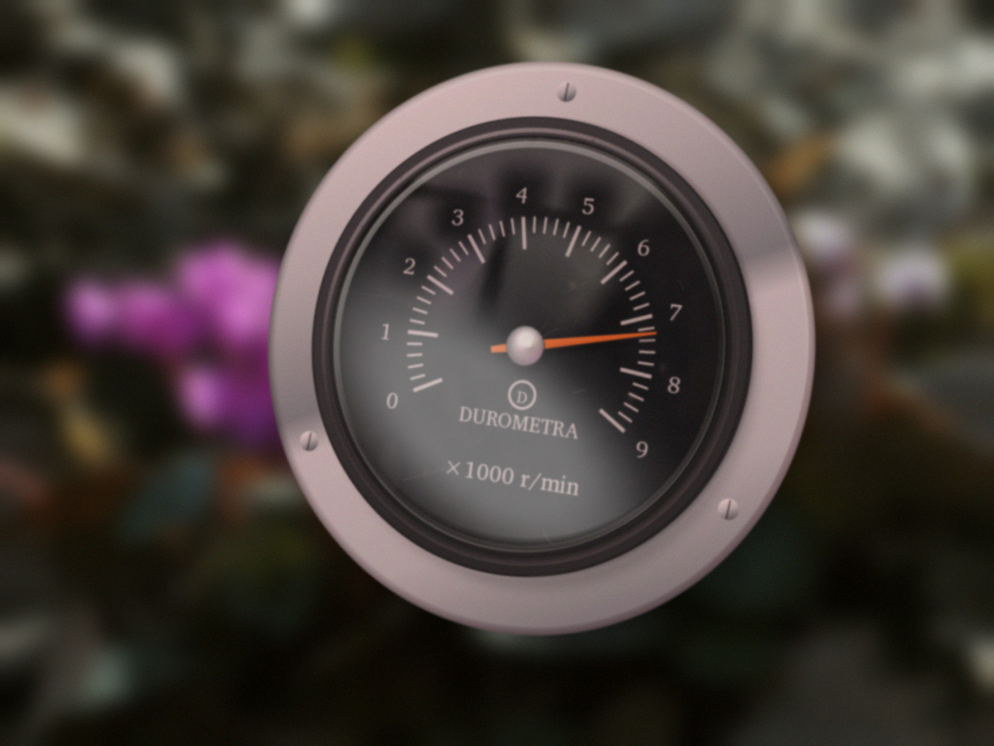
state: 7300 rpm
